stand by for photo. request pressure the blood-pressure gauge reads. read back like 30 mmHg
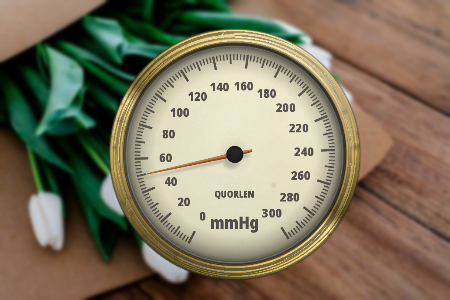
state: 50 mmHg
